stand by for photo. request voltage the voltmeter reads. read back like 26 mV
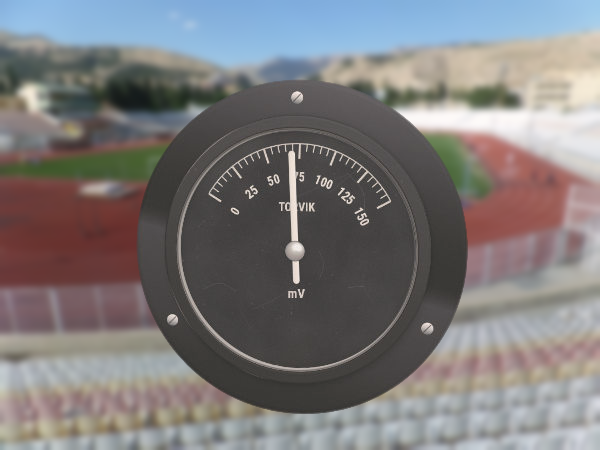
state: 70 mV
